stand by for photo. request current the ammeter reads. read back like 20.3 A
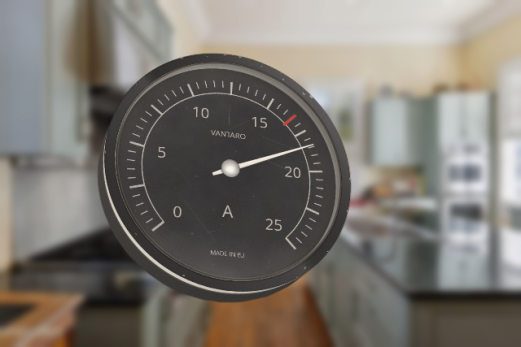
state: 18.5 A
